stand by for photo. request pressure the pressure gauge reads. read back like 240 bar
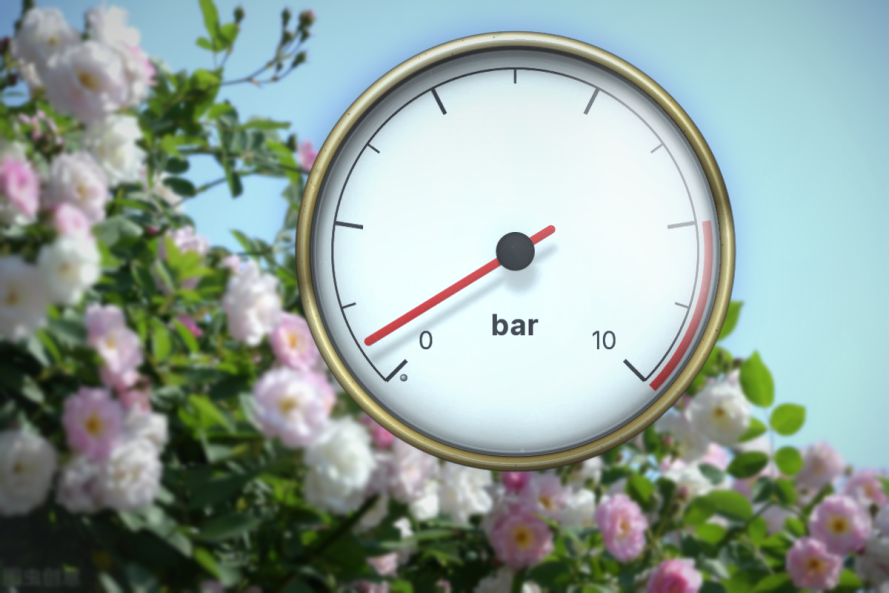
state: 0.5 bar
